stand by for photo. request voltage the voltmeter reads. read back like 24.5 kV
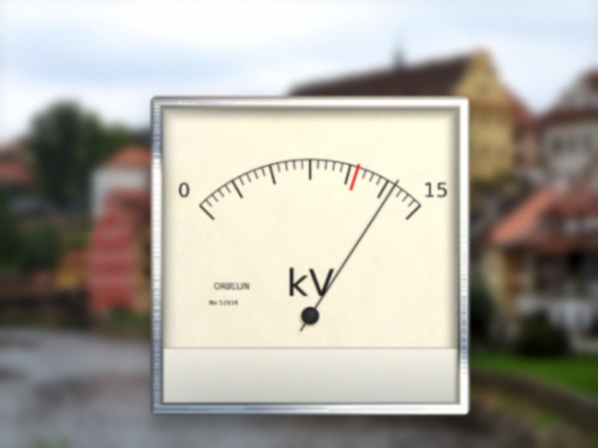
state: 13 kV
